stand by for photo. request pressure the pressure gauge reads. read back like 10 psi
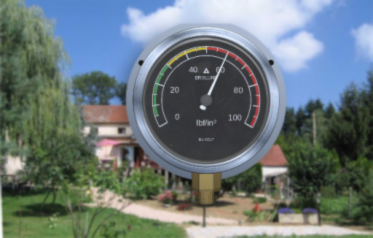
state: 60 psi
